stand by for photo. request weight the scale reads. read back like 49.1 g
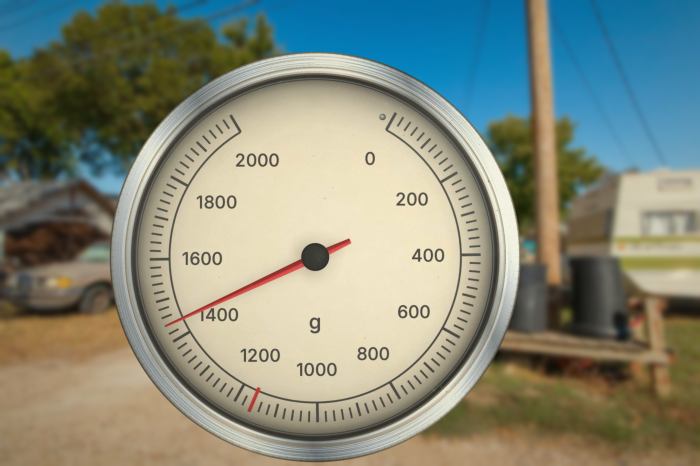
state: 1440 g
